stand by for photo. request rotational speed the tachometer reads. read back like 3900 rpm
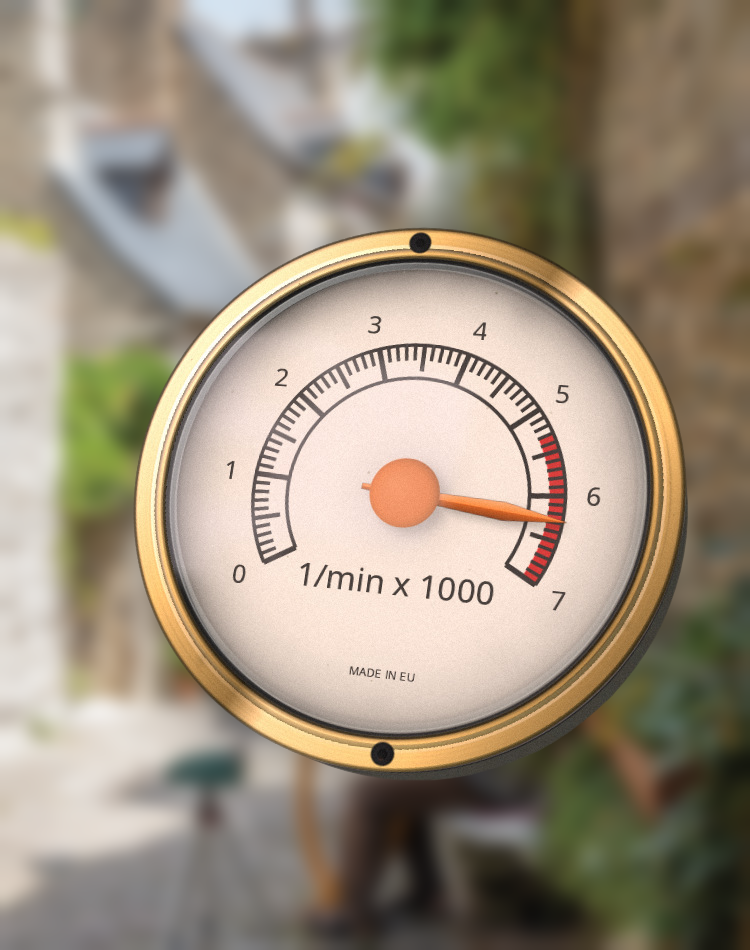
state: 6300 rpm
